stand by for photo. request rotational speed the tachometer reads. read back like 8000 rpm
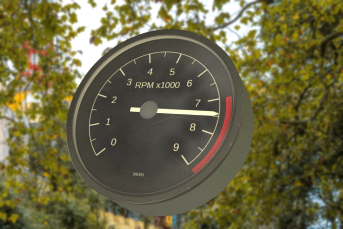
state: 7500 rpm
